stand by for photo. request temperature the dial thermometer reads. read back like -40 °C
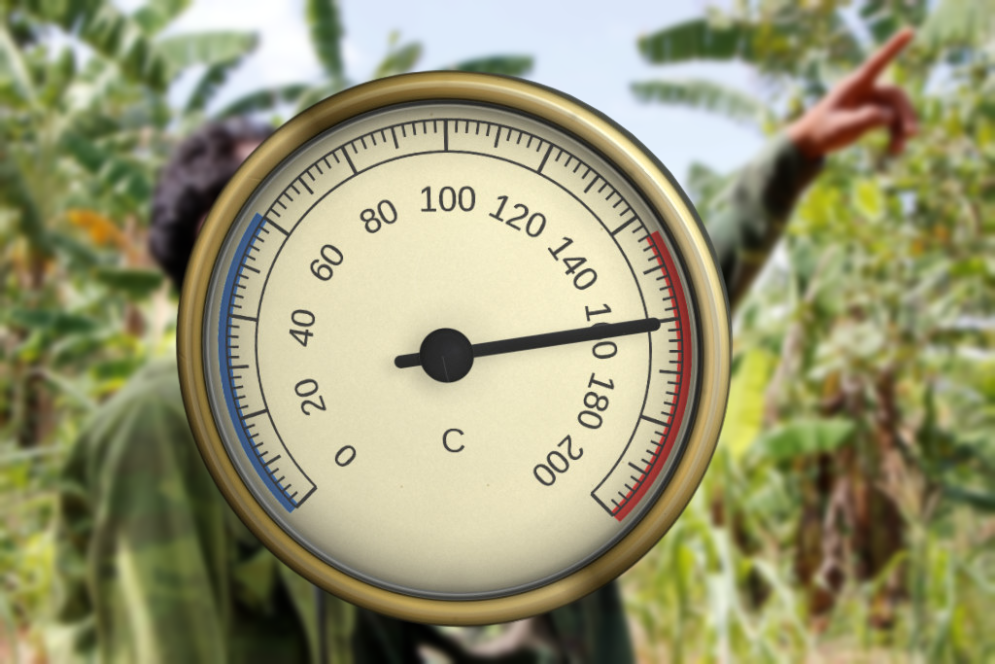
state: 160 °C
